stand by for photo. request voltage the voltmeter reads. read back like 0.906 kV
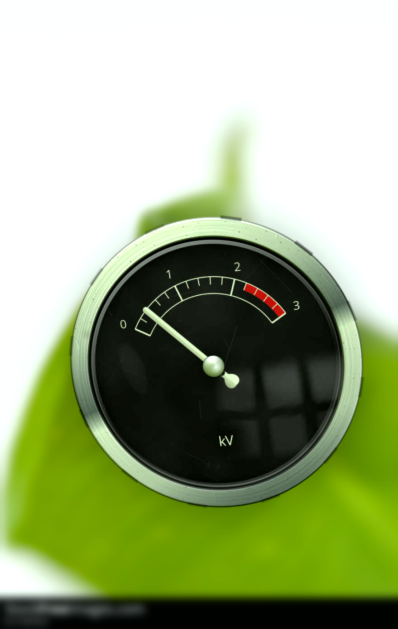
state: 0.4 kV
